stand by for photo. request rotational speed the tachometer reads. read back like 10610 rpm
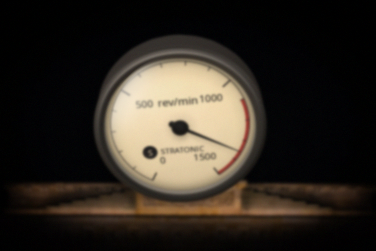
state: 1350 rpm
